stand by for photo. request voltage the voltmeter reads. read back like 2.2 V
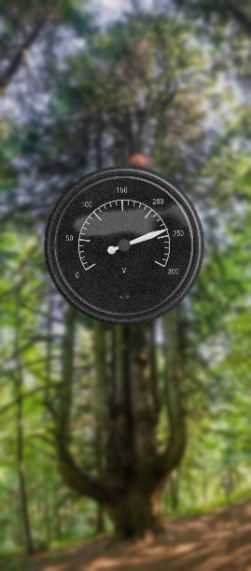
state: 240 V
